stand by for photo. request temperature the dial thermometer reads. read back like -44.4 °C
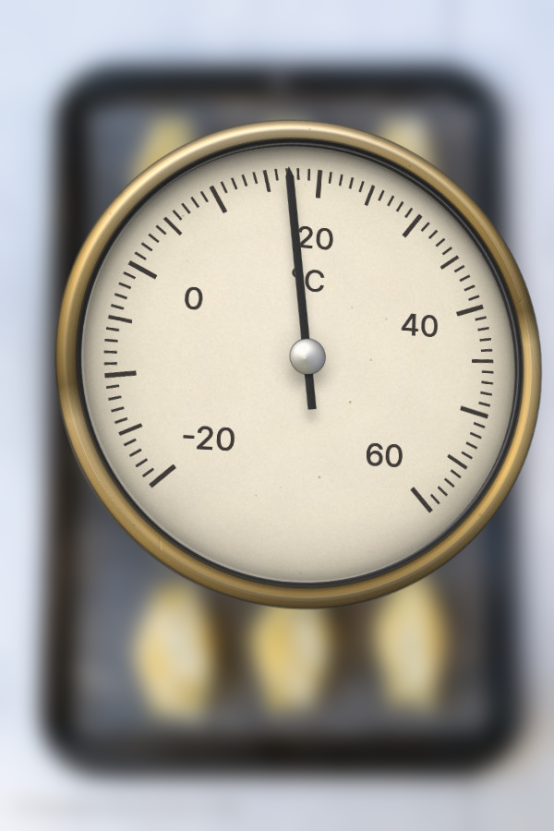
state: 17 °C
